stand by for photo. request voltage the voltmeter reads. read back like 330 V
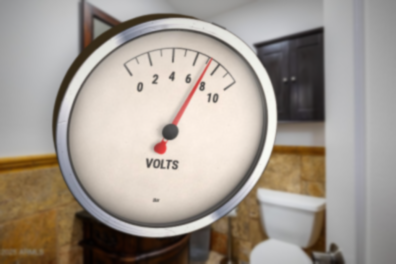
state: 7 V
